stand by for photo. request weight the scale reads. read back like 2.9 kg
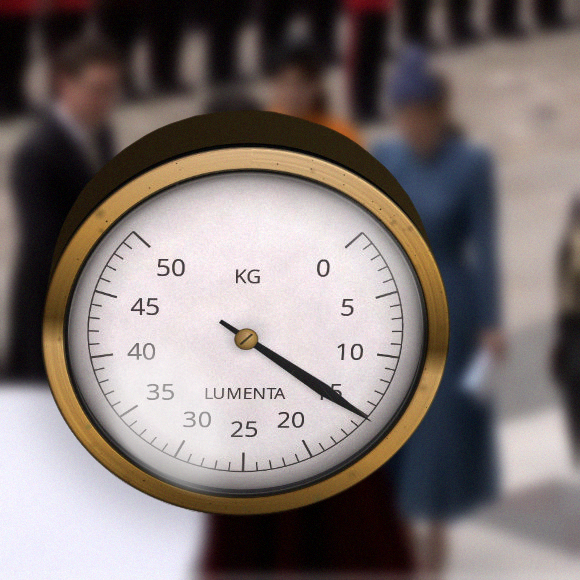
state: 15 kg
